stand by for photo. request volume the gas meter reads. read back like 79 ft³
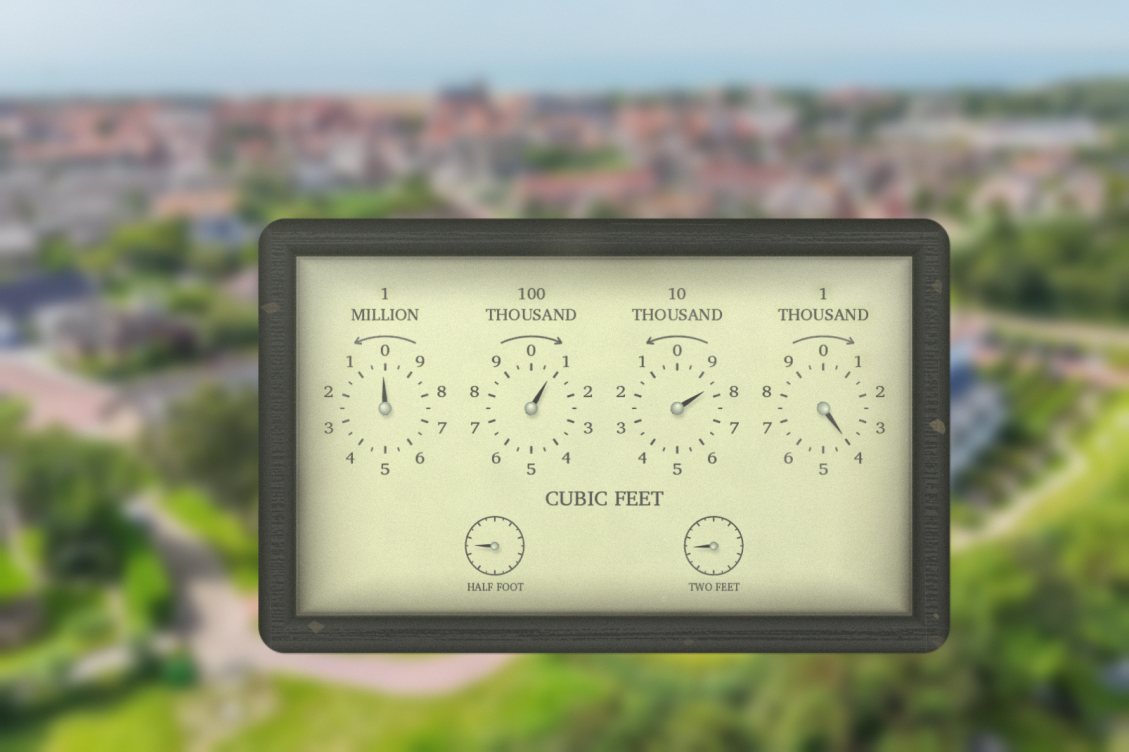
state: 8400 ft³
